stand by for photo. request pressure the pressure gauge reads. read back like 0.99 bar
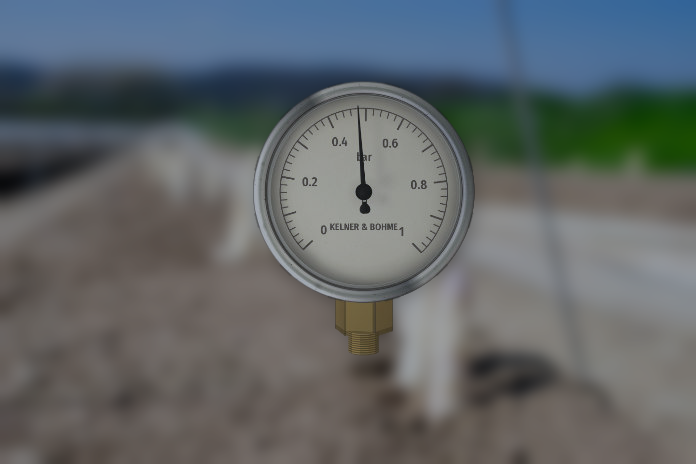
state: 0.48 bar
